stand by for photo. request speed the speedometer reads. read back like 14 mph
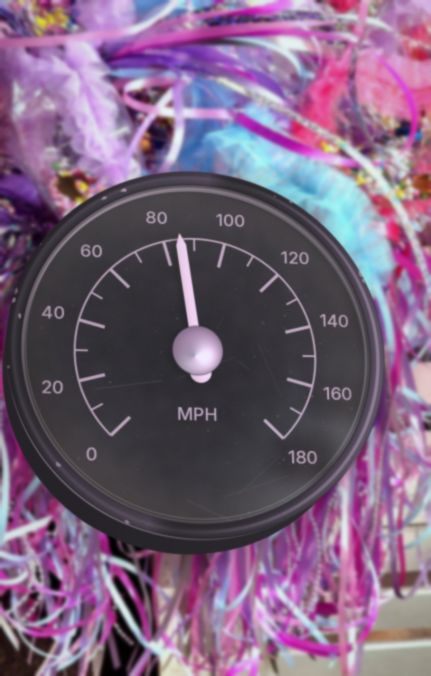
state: 85 mph
